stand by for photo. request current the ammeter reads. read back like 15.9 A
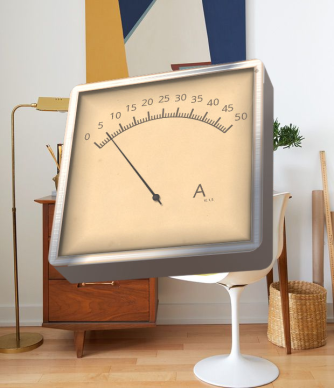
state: 5 A
